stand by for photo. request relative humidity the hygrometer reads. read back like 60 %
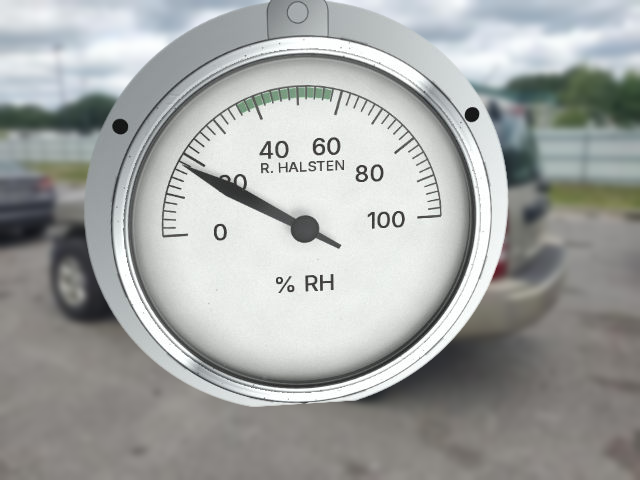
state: 18 %
